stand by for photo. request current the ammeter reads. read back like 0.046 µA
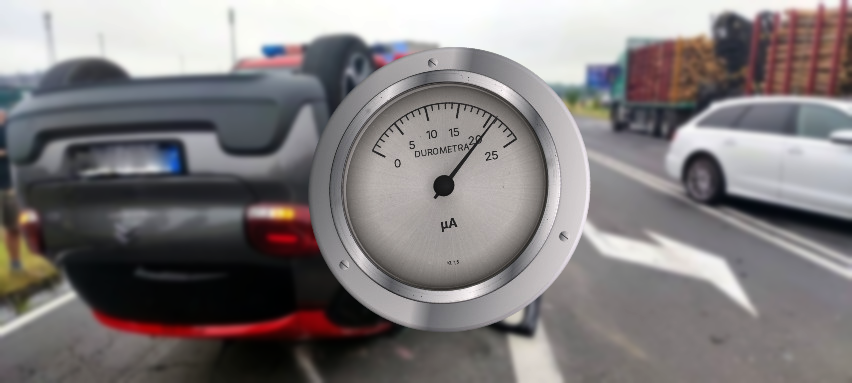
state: 21 µA
